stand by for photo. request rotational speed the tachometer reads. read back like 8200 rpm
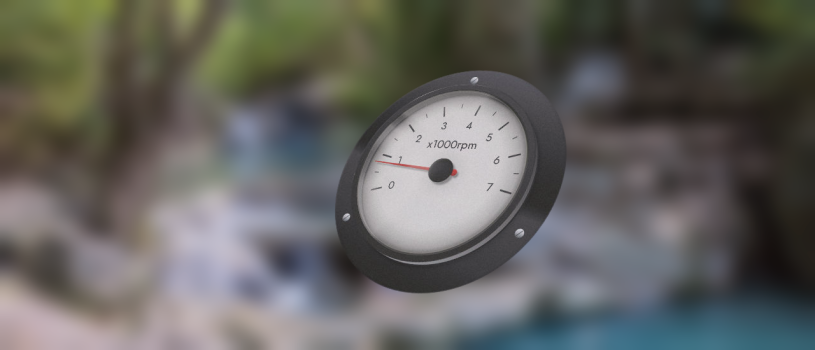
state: 750 rpm
